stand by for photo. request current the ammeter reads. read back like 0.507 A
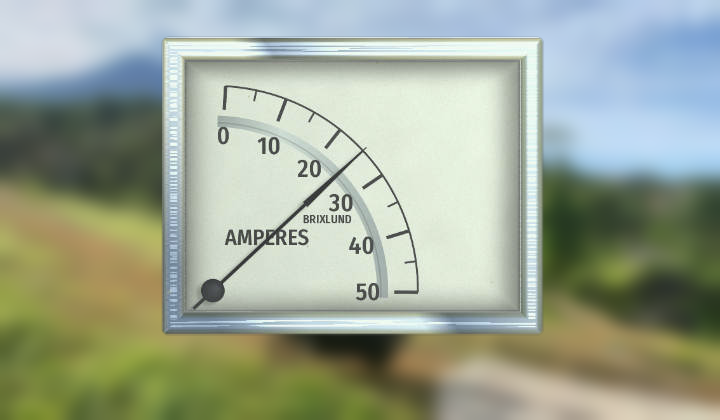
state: 25 A
